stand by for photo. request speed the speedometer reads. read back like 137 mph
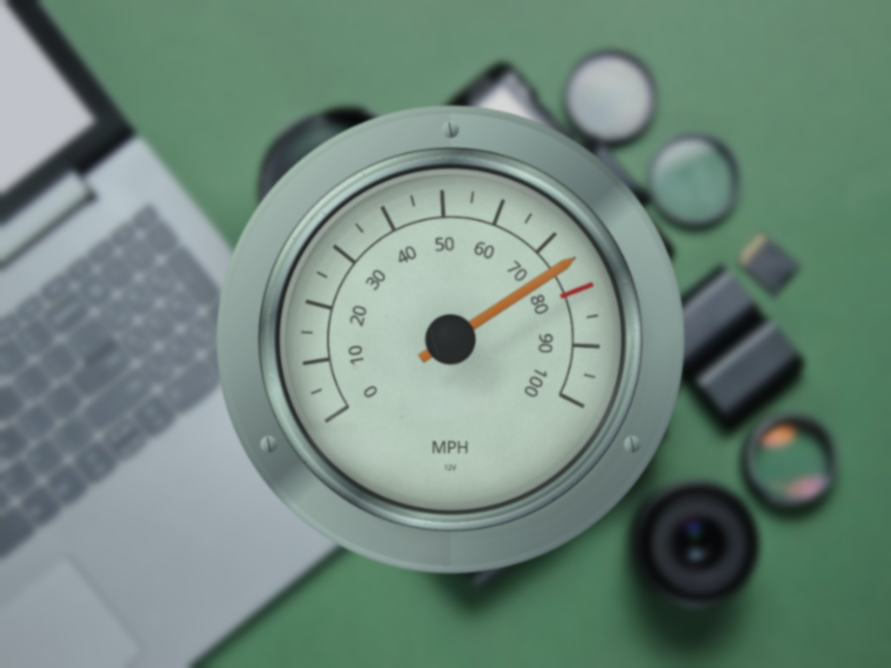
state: 75 mph
